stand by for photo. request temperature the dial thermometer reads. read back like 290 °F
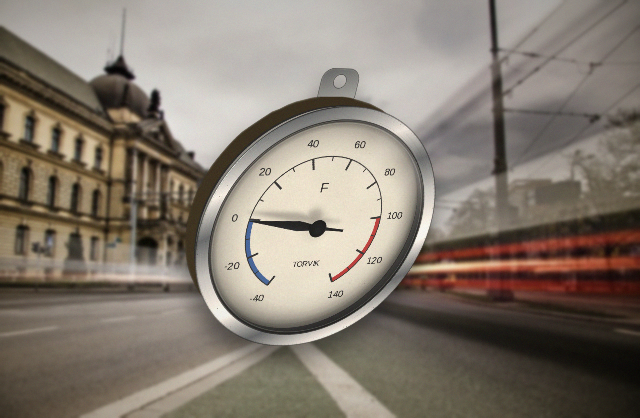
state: 0 °F
